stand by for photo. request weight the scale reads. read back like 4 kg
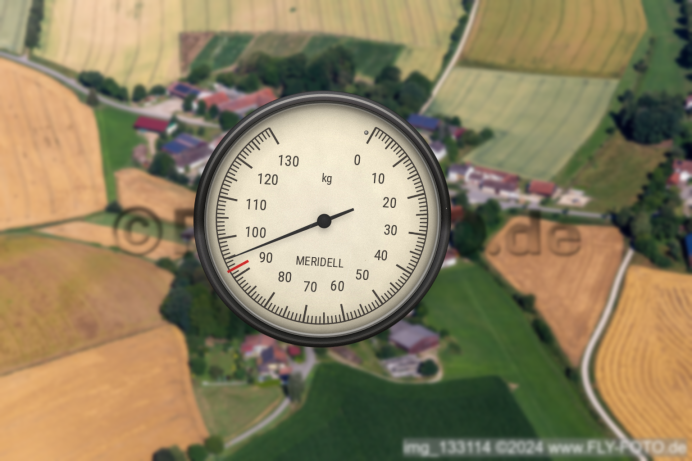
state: 95 kg
